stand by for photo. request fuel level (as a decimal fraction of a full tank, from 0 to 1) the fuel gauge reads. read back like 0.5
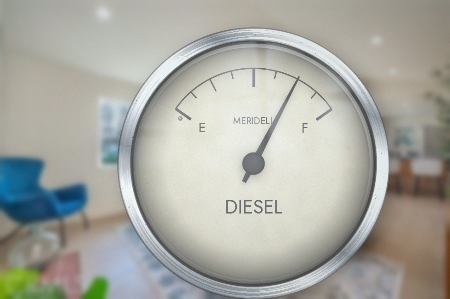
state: 0.75
